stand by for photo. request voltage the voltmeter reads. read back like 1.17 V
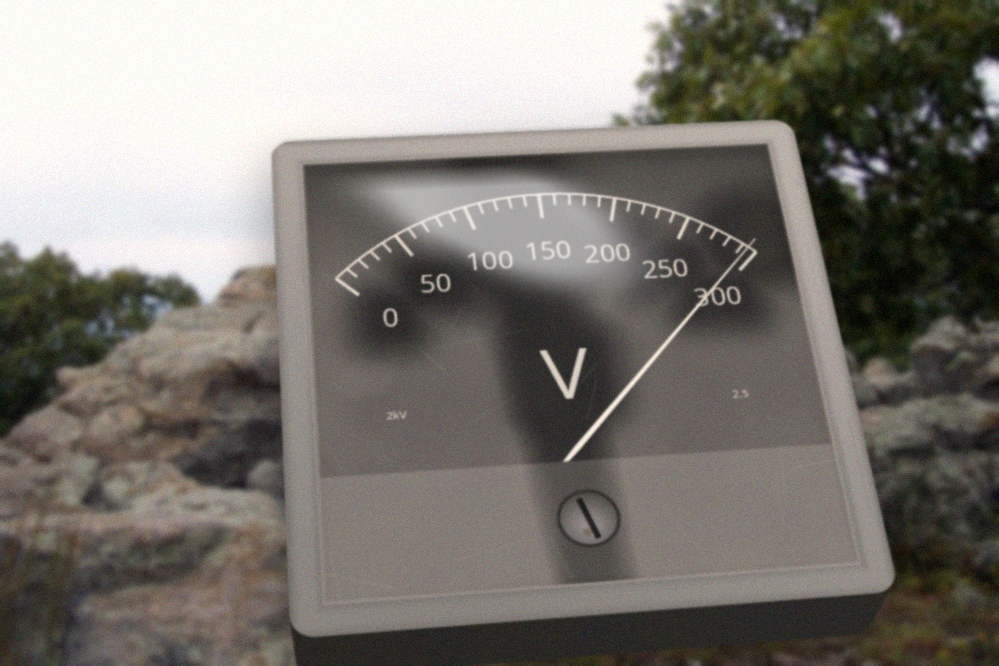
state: 295 V
